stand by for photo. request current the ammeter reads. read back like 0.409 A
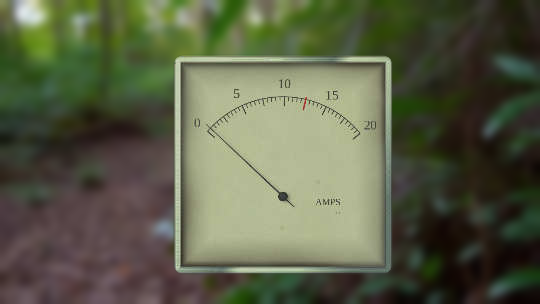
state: 0.5 A
